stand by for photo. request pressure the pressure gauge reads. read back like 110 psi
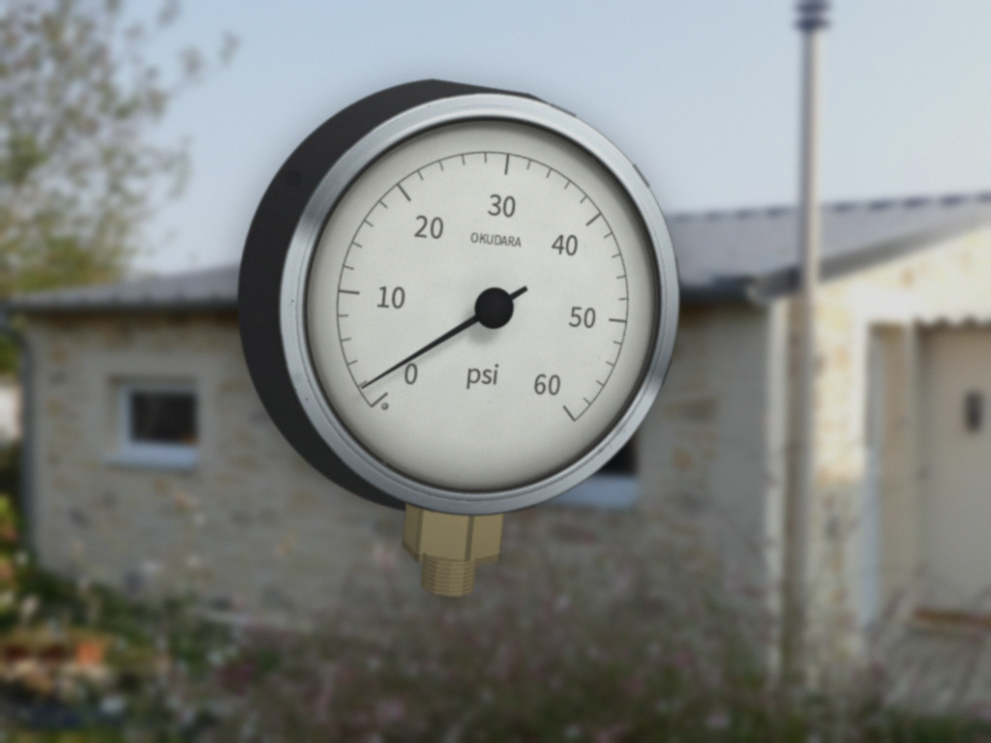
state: 2 psi
